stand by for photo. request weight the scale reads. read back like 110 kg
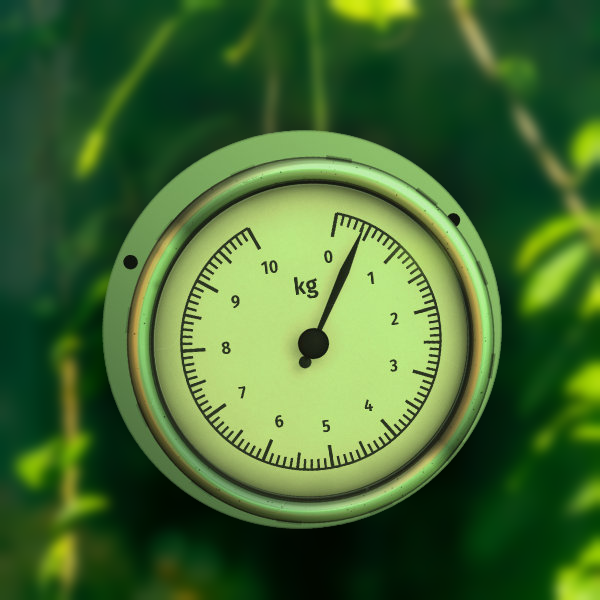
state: 0.4 kg
